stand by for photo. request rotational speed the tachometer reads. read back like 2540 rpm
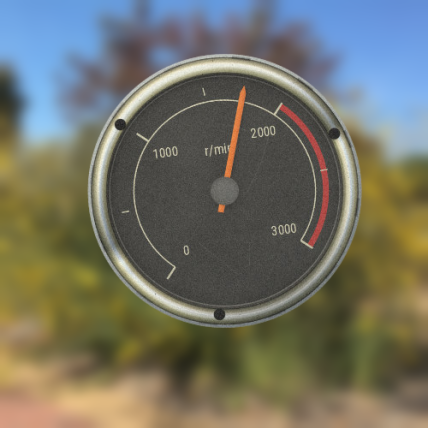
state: 1750 rpm
